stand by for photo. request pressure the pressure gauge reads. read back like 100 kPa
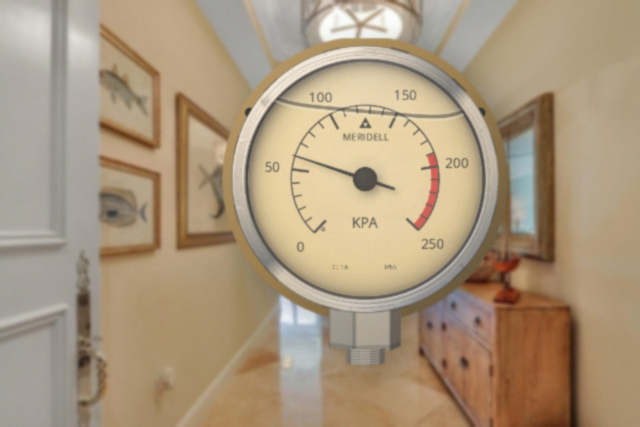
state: 60 kPa
